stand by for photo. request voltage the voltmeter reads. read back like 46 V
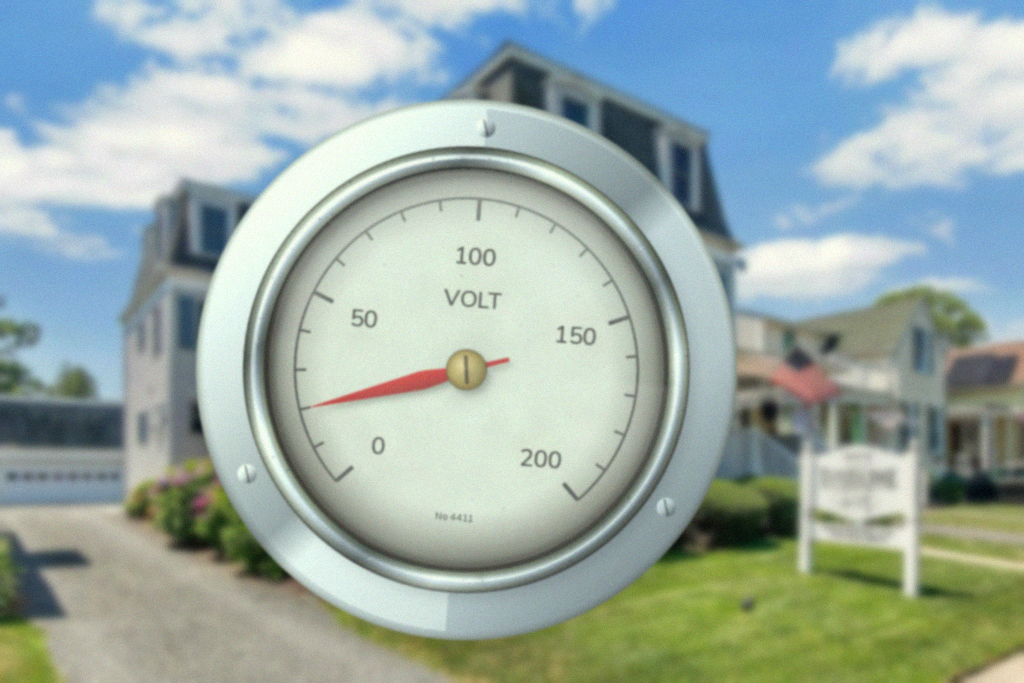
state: 20 V
